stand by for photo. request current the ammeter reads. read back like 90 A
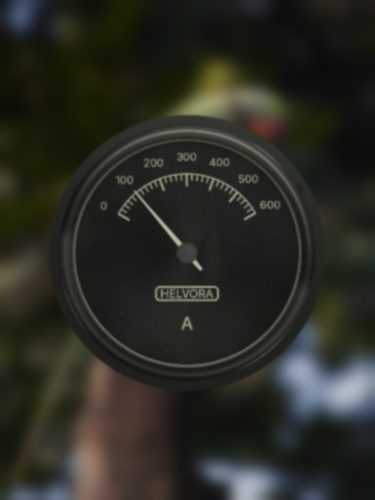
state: 100 A
